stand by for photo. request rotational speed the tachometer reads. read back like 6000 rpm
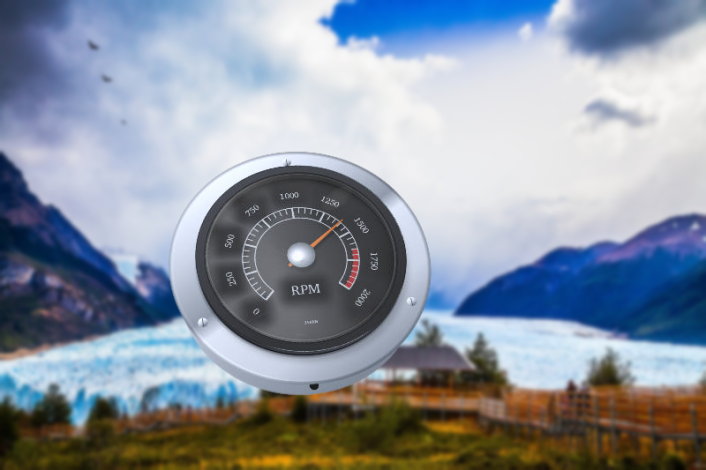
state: 1400 rpm
